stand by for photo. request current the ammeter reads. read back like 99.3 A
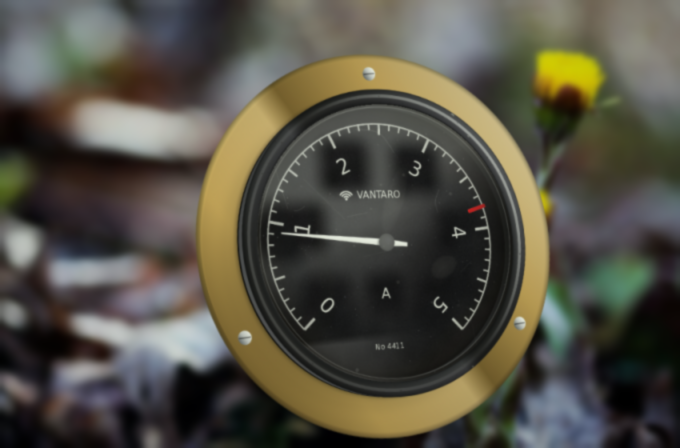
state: 0.9 A
